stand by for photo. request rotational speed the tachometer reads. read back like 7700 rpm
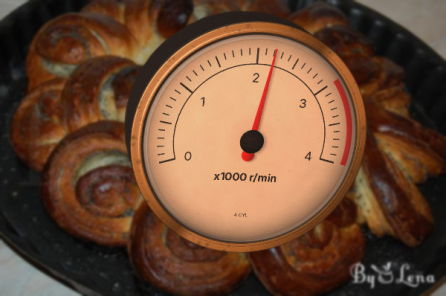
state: 2200 rpm
